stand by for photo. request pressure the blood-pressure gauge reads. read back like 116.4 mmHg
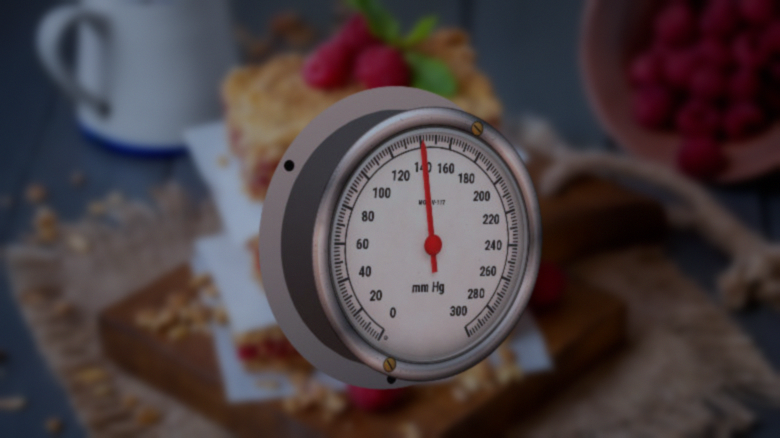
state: 140 mmHg
